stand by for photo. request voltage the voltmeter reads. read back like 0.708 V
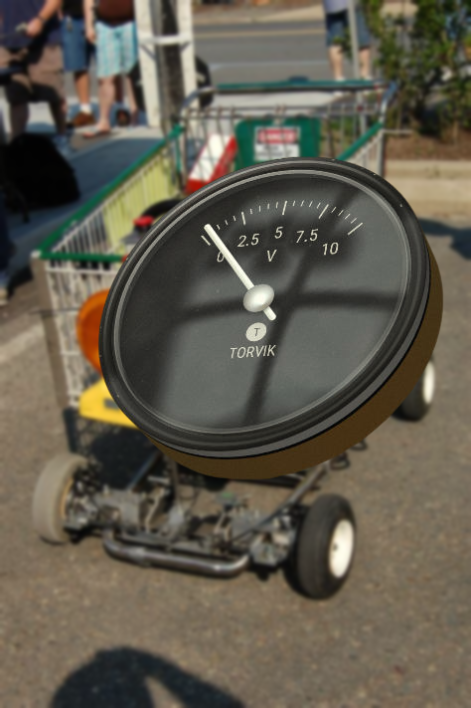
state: 0.5 V
